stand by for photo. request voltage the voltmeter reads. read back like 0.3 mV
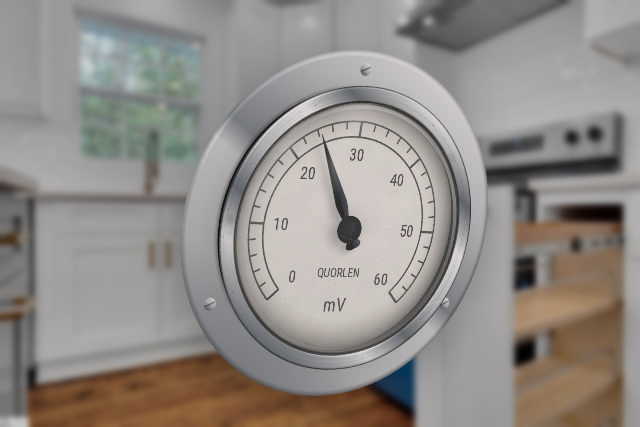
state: 24 mV
